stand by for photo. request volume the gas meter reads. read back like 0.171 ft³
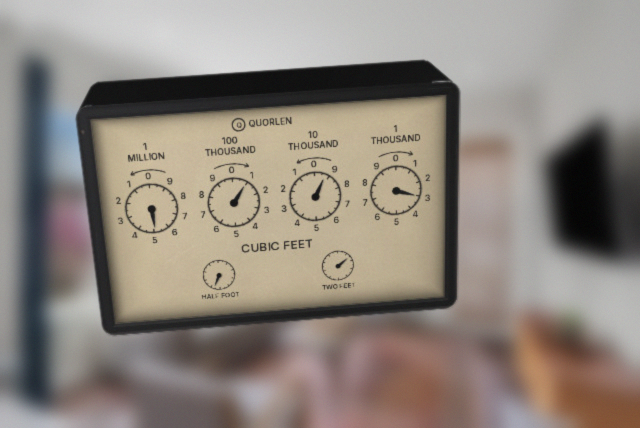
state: 509300 ft³
